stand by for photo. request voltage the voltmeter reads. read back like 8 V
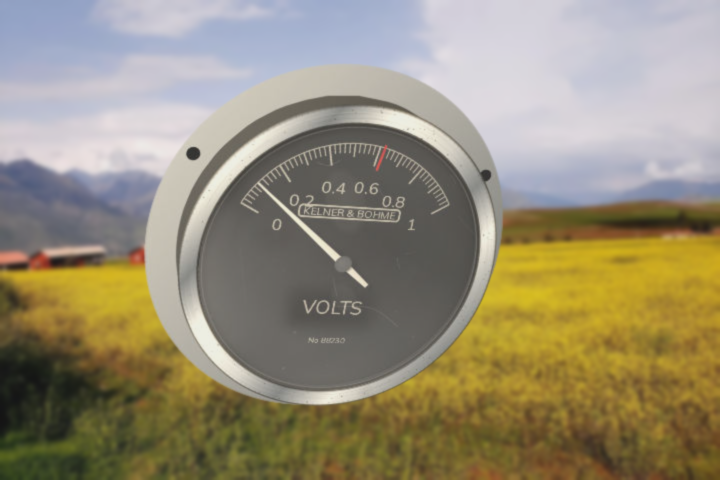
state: 0.1 V
